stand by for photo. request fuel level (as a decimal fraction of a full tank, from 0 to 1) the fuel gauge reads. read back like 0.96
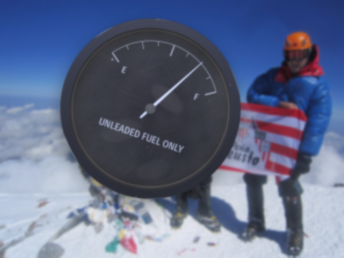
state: 0.75
